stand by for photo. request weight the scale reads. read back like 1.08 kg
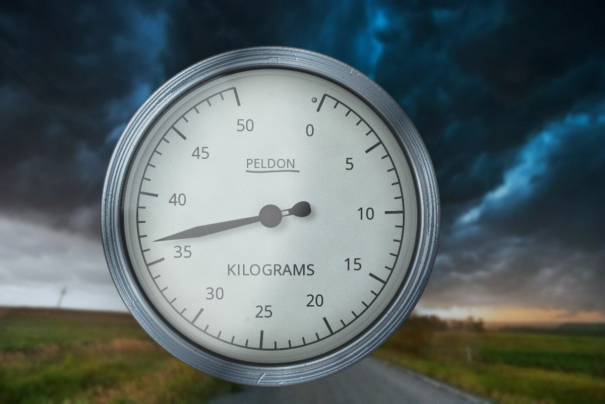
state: 36.5 kg
